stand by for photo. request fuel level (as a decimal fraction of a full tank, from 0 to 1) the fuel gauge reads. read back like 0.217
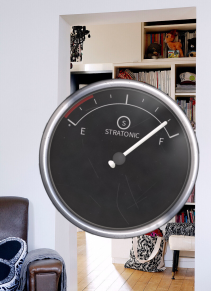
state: 0.875
